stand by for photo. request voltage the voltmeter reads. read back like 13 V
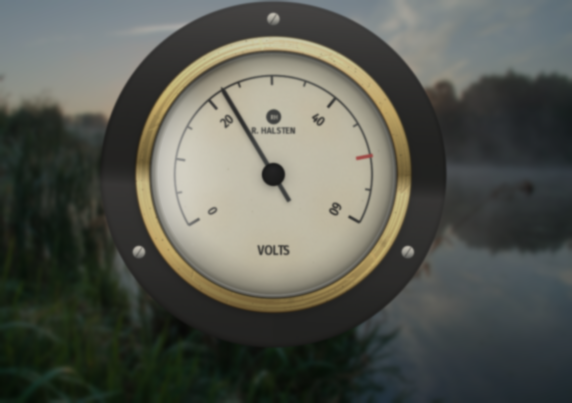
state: 22.5 V
